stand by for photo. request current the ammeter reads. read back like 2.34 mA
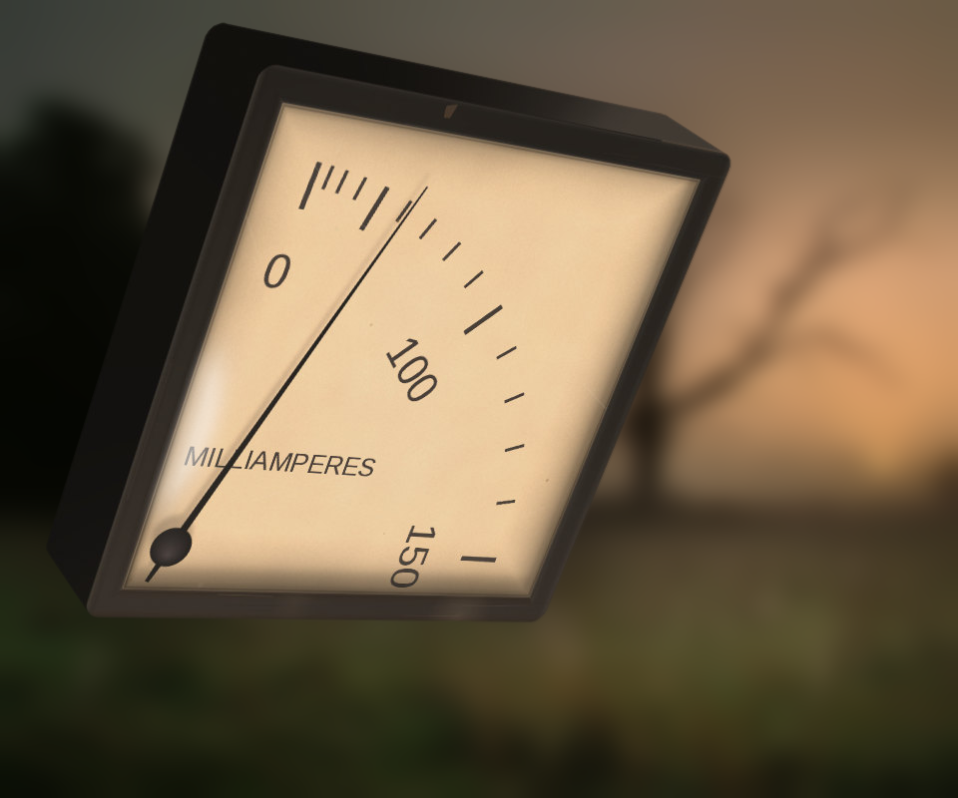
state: 60 mA
